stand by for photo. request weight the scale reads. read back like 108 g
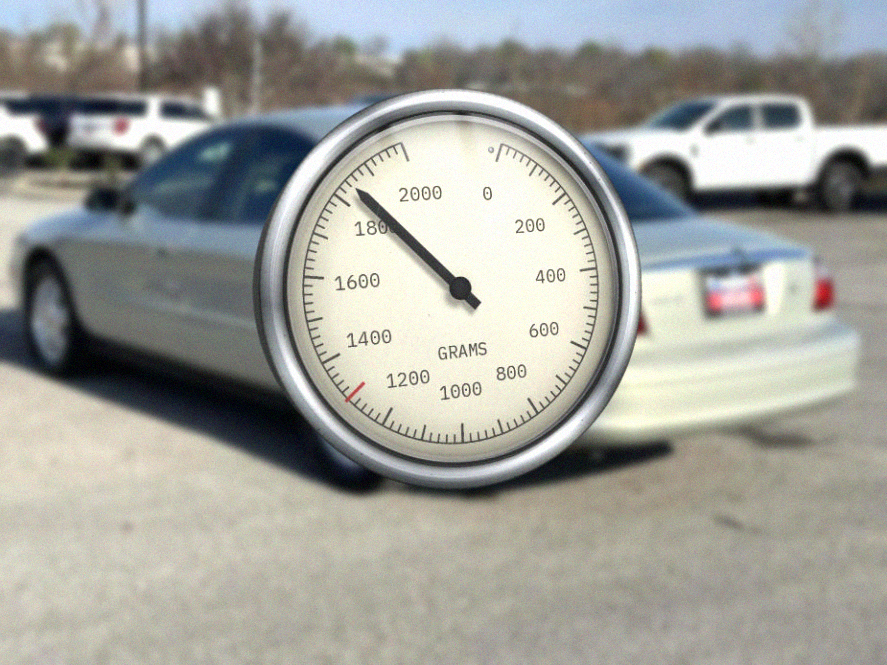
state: 1840 g
